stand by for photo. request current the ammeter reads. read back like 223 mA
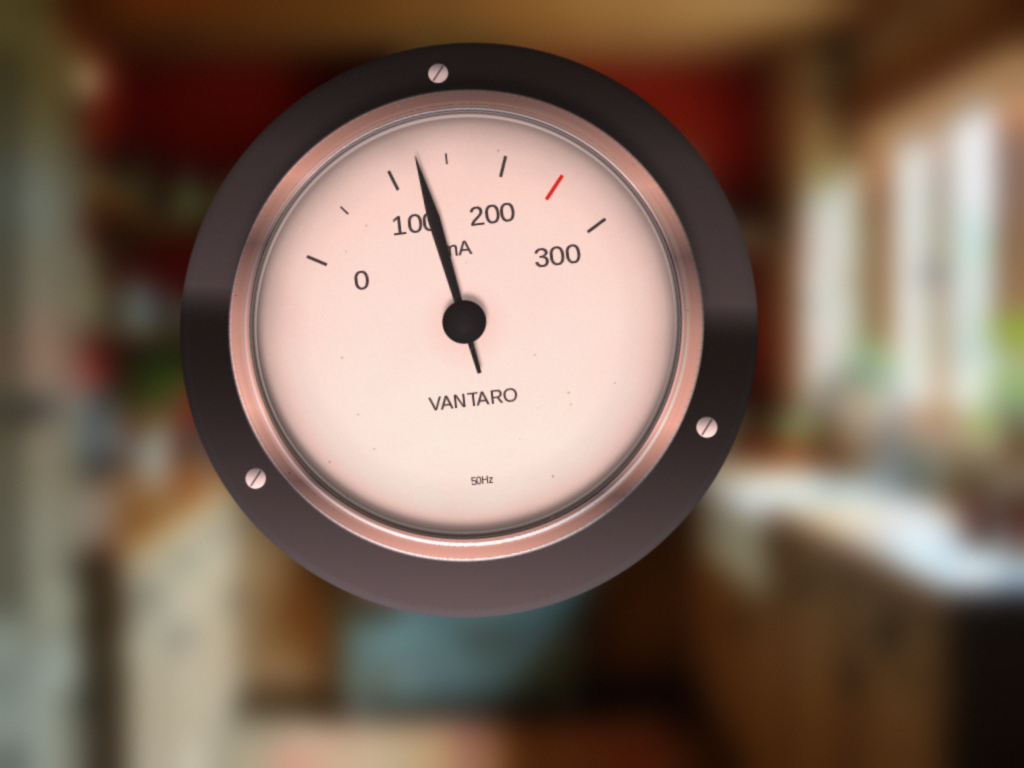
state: 125 mA
